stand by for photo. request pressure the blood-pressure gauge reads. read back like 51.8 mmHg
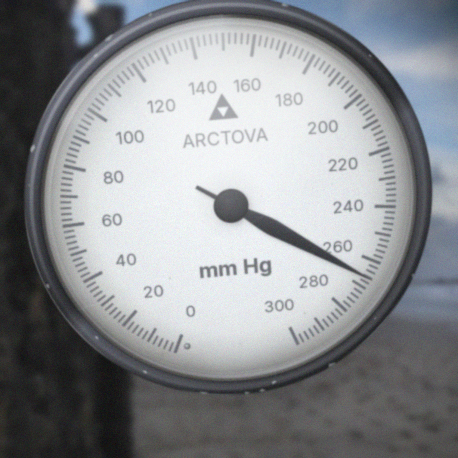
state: 266 mmHg
